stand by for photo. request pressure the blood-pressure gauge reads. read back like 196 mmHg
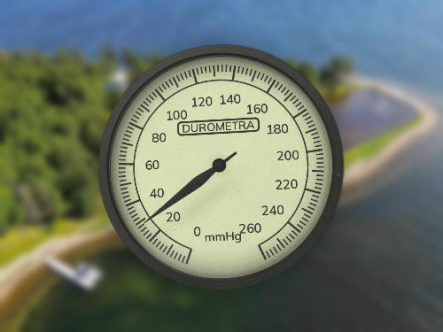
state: 28 mmHg
